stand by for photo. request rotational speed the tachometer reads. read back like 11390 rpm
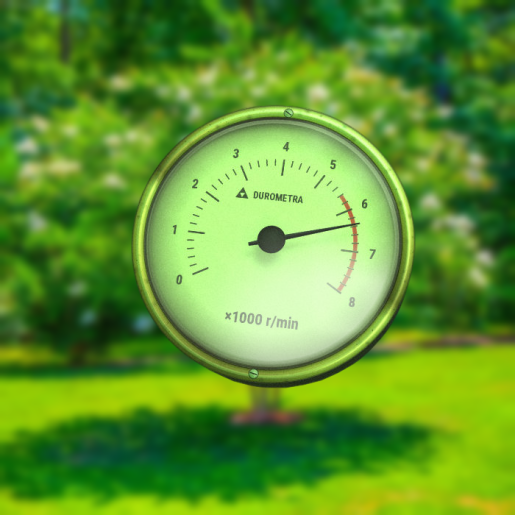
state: 6400 rpm
